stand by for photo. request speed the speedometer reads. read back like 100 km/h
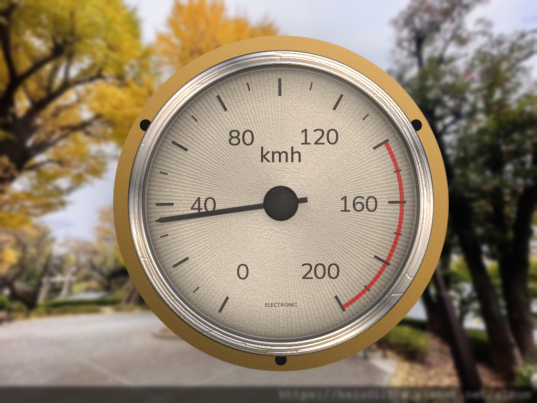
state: 35 km/h
